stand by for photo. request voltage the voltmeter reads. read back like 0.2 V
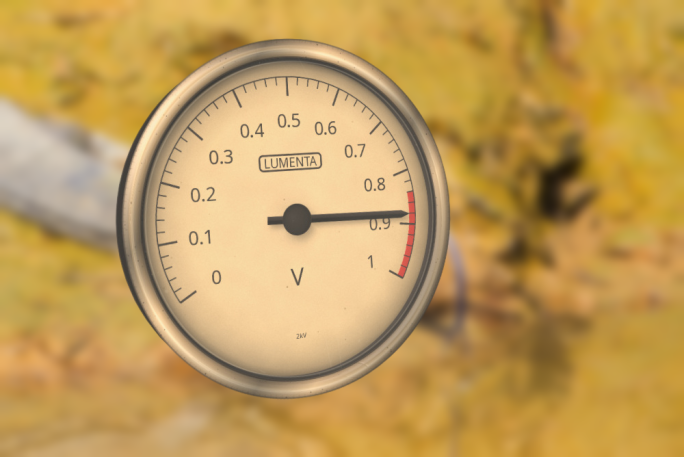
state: 0.88 V
